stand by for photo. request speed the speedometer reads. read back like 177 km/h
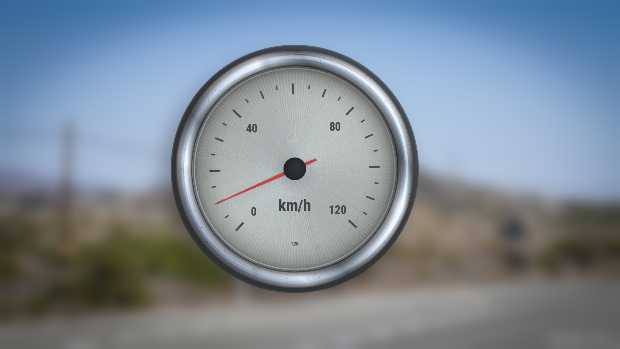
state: 10 km/h
